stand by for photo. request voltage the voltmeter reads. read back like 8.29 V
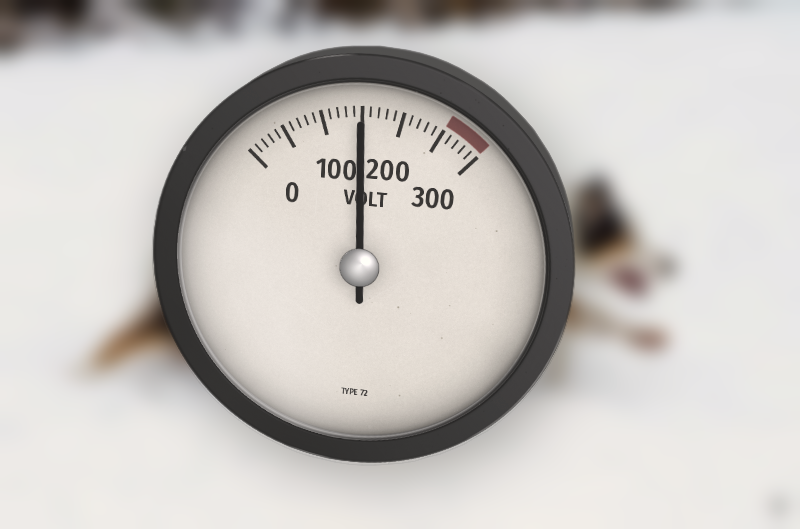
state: 150 V
